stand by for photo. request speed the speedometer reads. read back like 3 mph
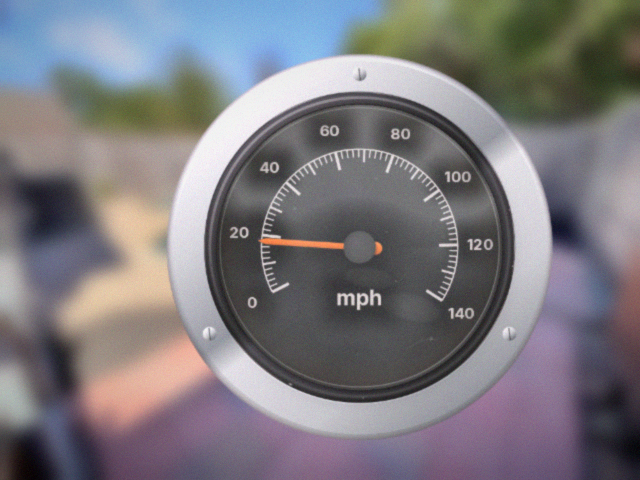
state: 18 mph
